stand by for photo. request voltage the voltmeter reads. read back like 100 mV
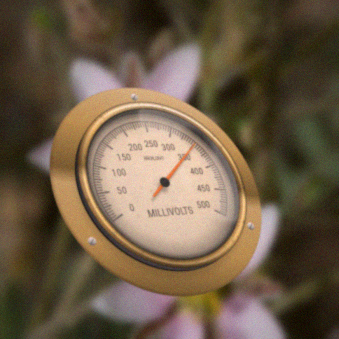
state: 350 mV
